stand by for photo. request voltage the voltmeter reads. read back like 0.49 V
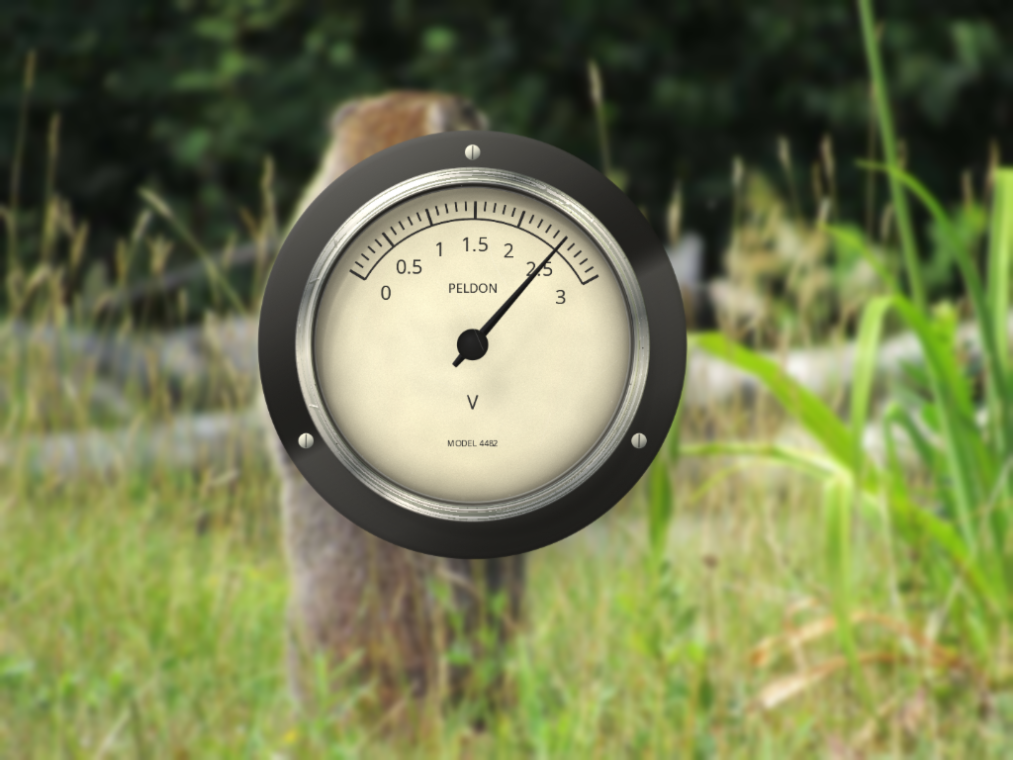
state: 2.5 V
